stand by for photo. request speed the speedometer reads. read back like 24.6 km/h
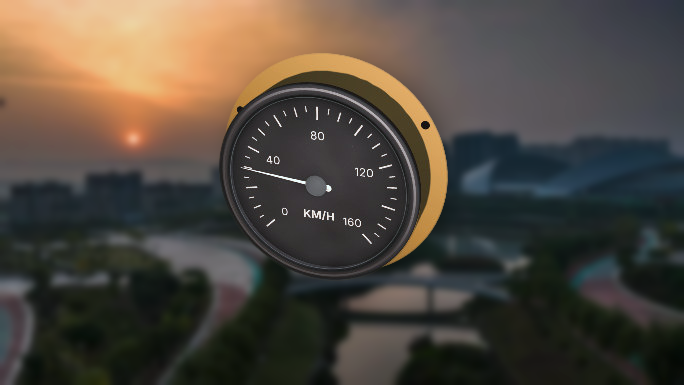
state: 30 km/h
